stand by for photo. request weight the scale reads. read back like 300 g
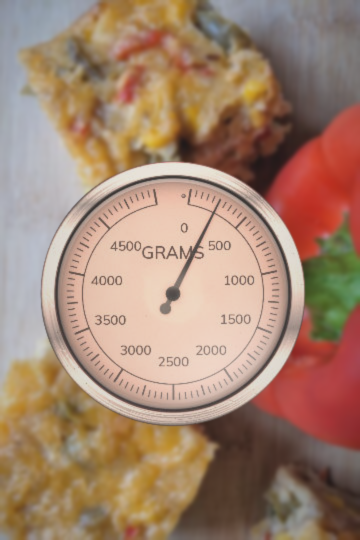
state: 250 g
